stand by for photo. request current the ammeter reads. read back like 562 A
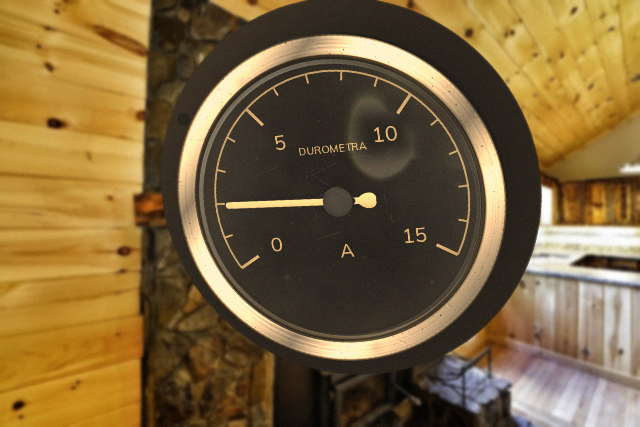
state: 2 A
